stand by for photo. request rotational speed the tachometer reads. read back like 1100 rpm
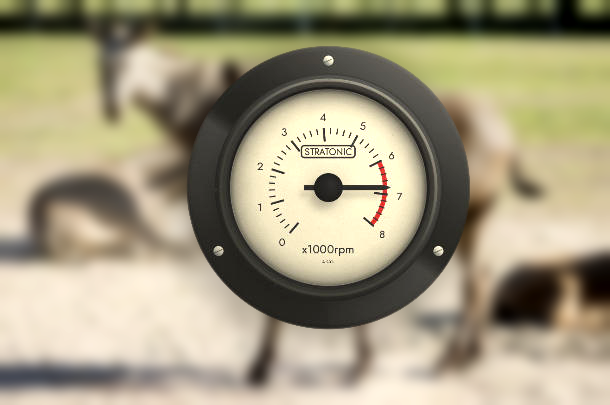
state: 6800 rpm
